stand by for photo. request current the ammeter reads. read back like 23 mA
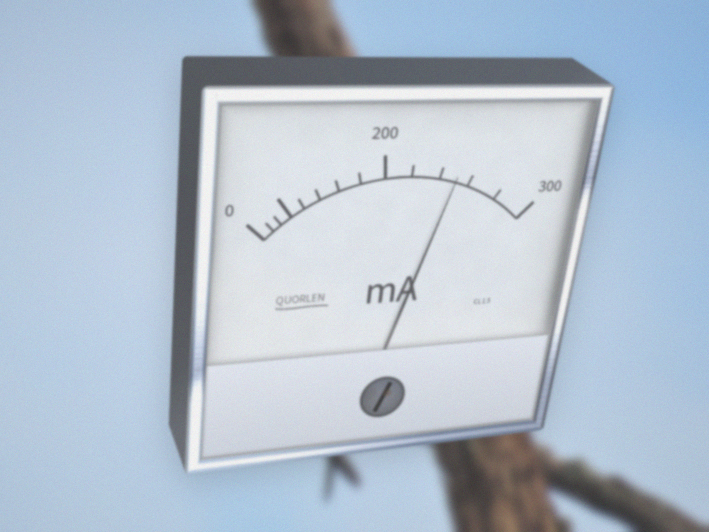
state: 250 mA
